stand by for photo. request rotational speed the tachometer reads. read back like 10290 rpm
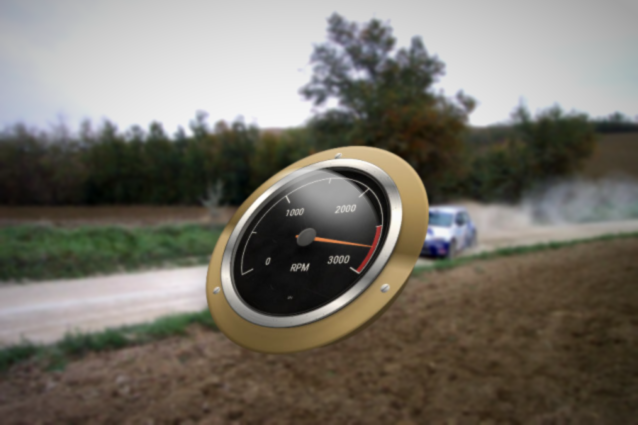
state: 2750 rpm
